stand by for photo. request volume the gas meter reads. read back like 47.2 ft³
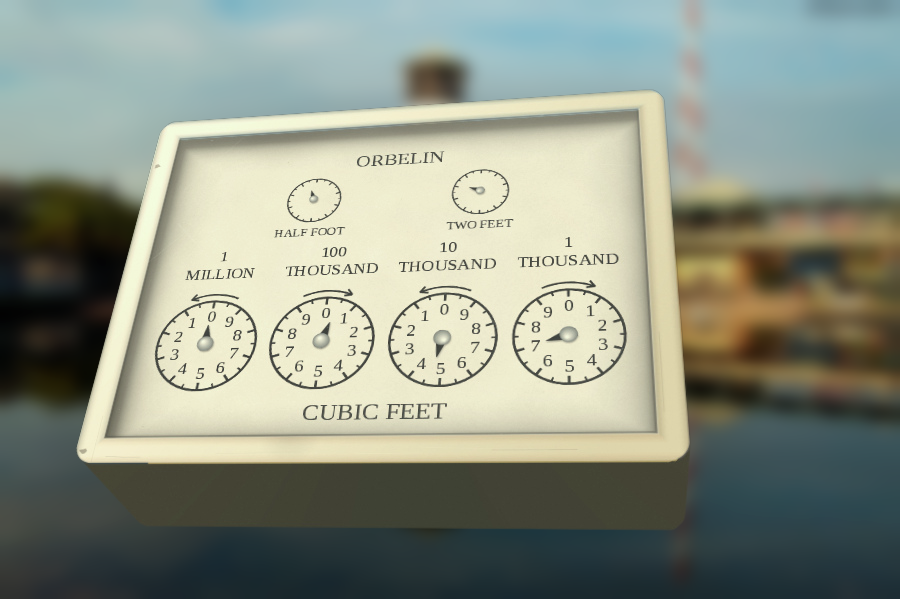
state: 4700 ft³
